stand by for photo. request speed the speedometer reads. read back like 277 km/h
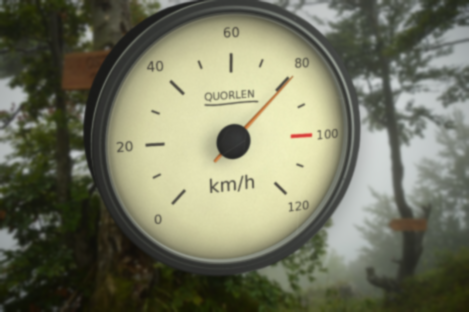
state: 80 km/h
